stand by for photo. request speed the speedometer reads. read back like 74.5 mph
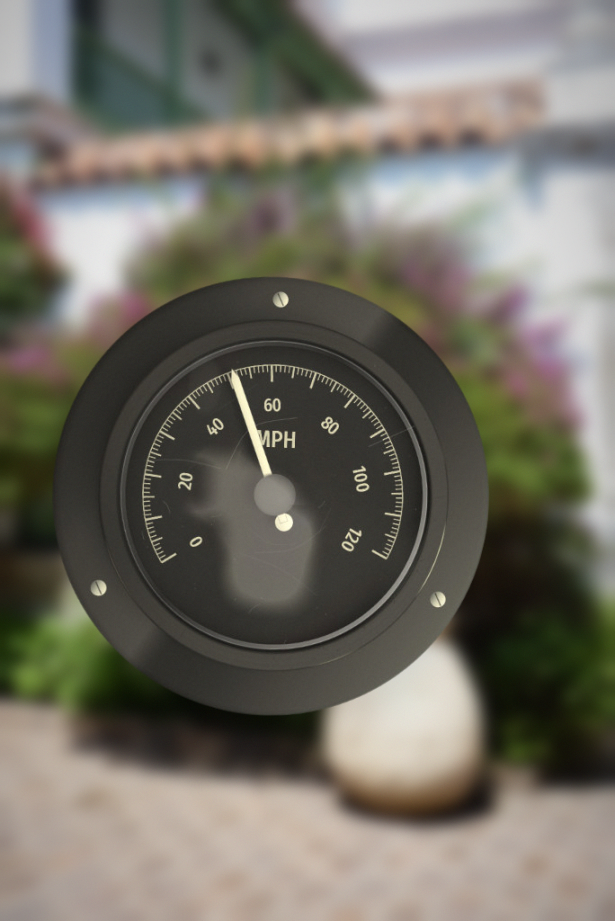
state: 51 mph
